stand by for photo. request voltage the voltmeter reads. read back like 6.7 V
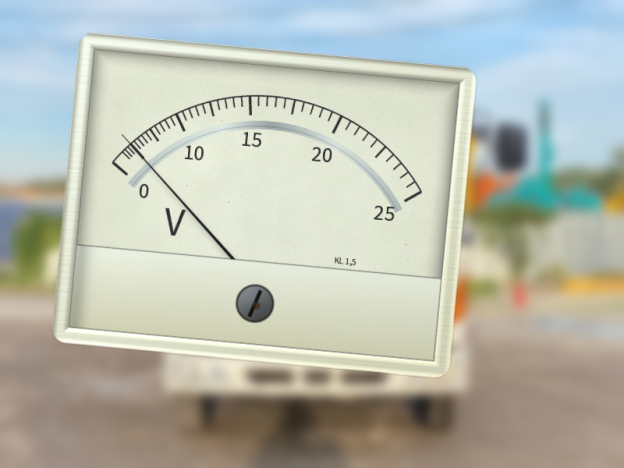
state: 5 V
